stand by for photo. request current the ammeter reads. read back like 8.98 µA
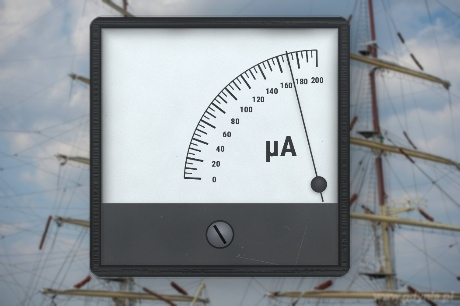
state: 170 µA
